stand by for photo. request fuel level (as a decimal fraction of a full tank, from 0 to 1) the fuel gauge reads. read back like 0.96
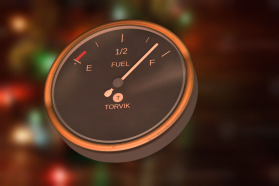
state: 0.875
